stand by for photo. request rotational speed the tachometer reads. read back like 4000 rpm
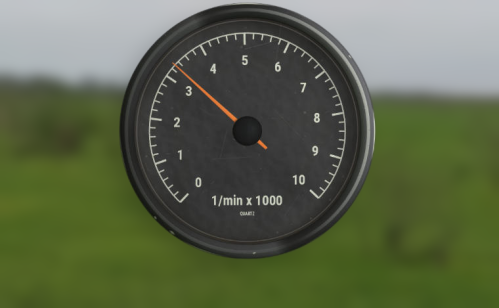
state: 3300 rpm
